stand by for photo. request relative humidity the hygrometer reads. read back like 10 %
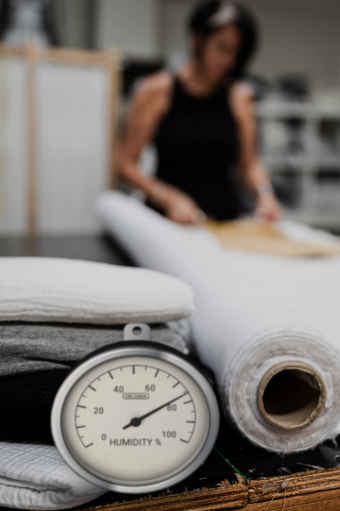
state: 75 %
